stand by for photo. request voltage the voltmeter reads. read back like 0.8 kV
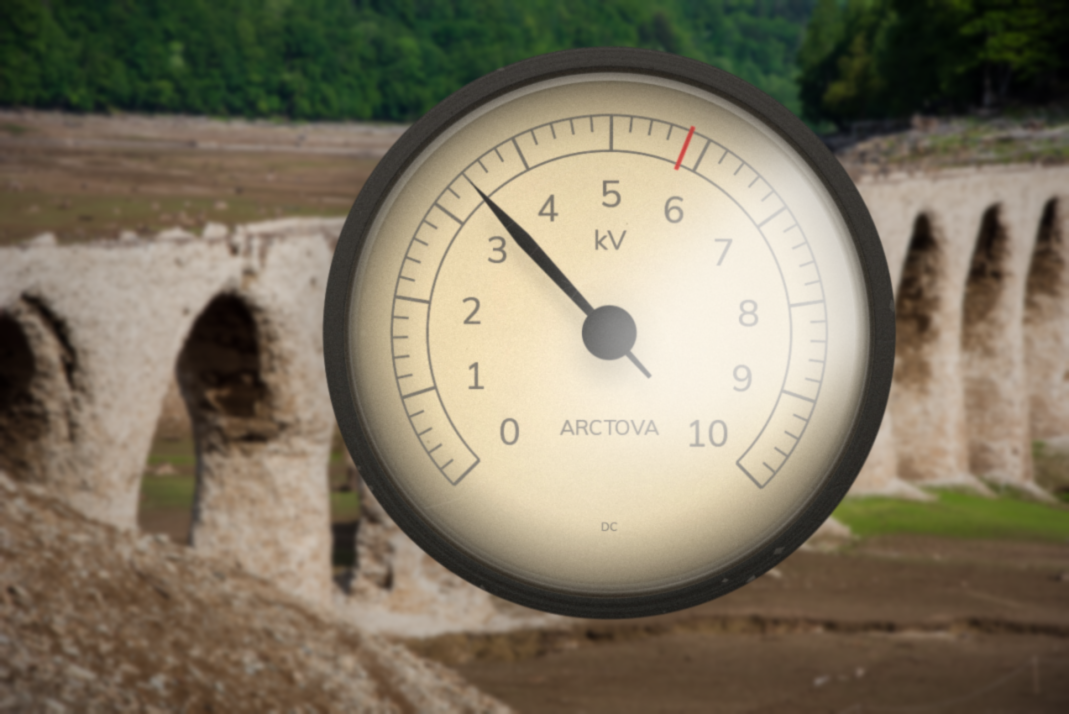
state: 3.4 kV
